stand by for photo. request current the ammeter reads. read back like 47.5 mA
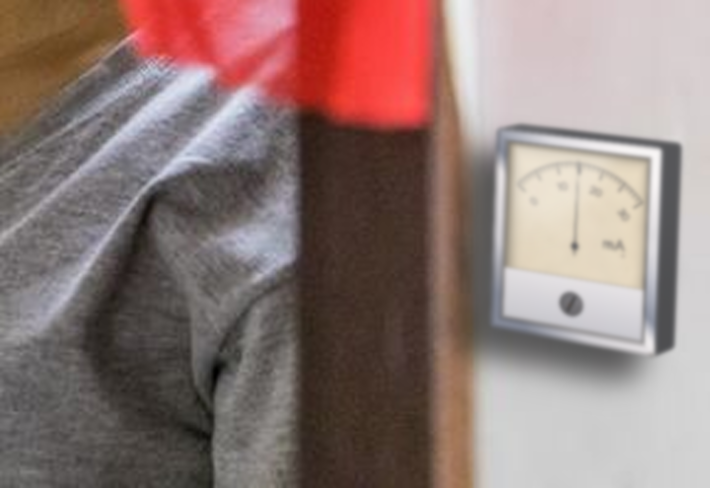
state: 15 mA
